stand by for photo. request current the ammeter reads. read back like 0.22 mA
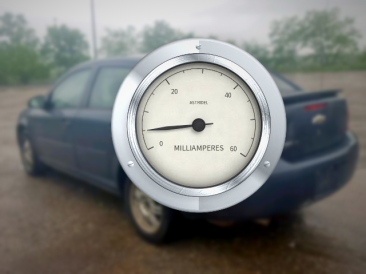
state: 5 mA
